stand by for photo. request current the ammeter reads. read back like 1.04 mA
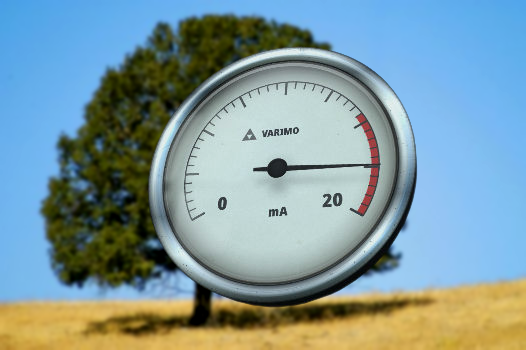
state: 17.5 mA
